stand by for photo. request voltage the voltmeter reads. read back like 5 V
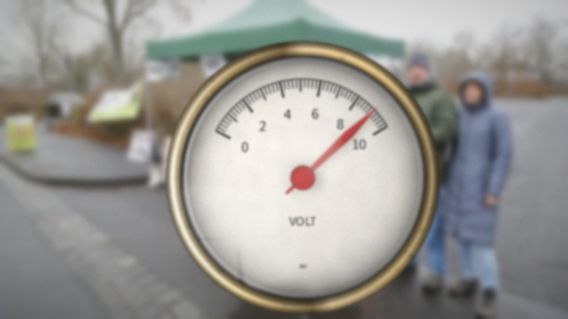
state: 9 V
